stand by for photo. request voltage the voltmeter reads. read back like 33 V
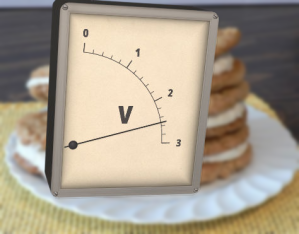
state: 2.5 V
